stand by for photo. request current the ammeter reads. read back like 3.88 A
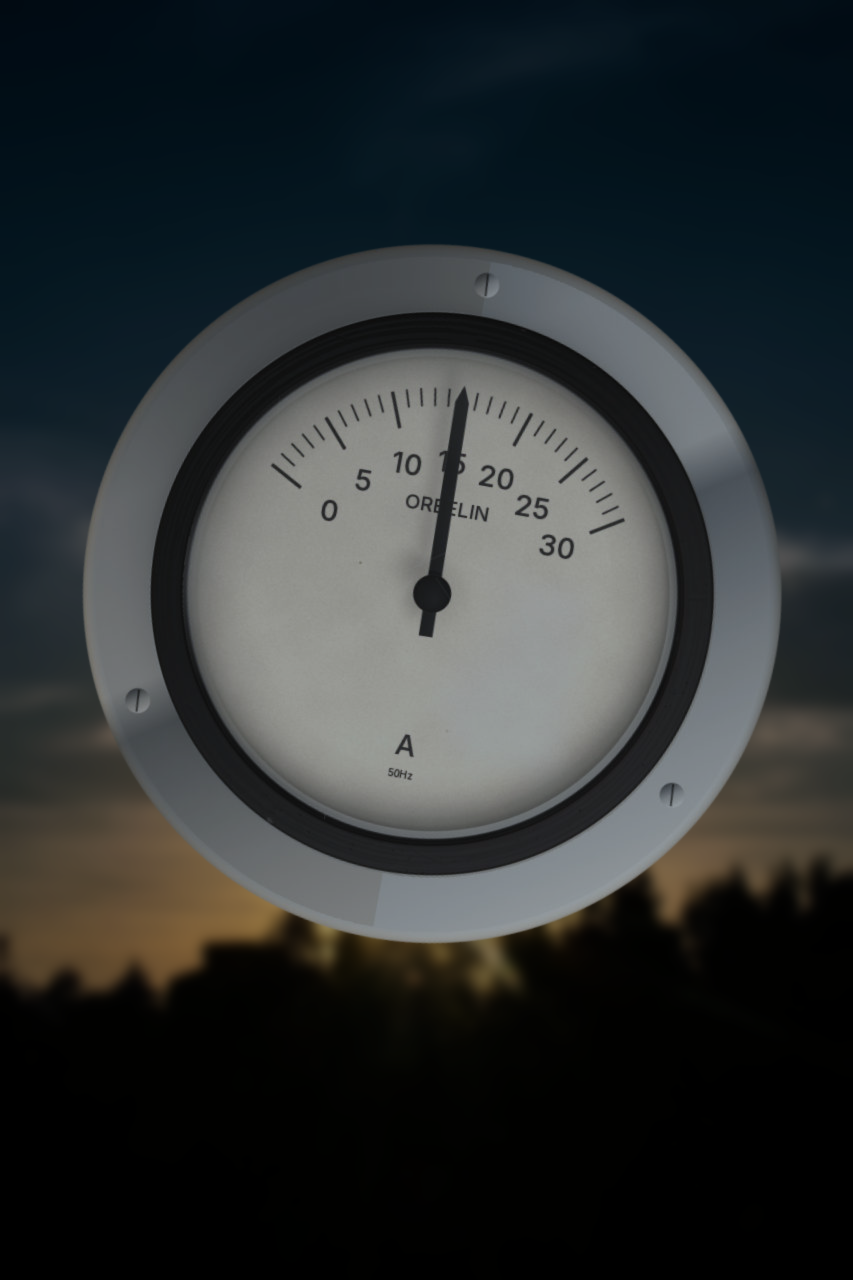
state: 15 A
